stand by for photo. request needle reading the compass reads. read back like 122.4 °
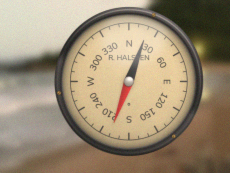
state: 200 °
